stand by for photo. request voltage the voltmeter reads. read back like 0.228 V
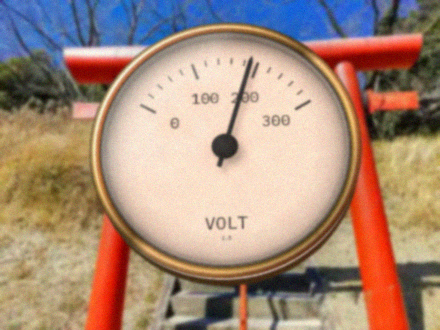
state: 190 V
